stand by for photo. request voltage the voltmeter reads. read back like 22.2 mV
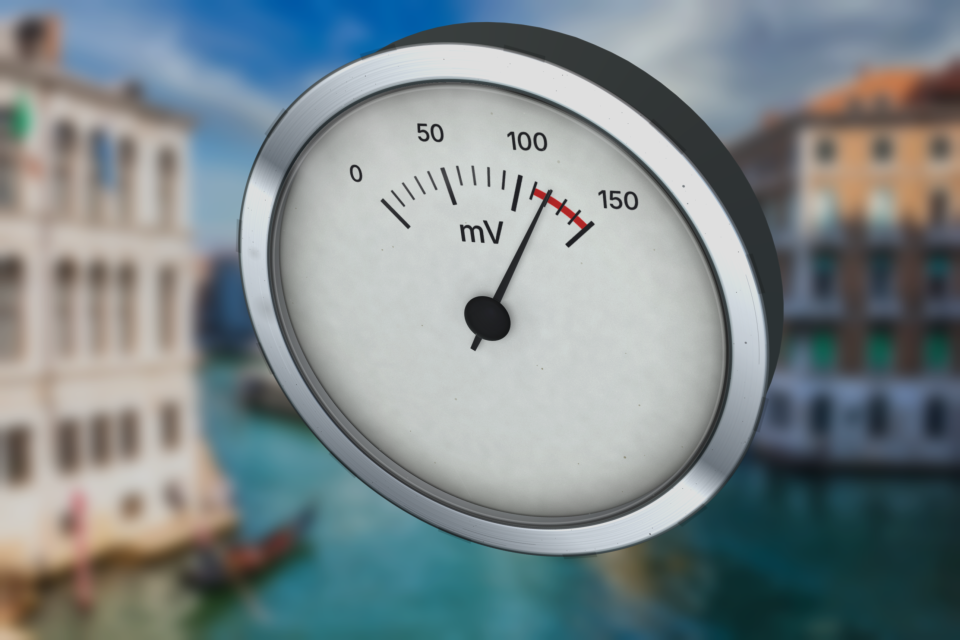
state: 120 mV
